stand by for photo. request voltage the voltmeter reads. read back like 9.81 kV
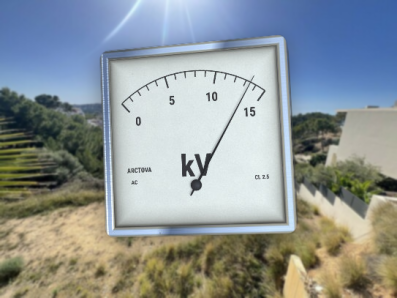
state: 13.5 kV
